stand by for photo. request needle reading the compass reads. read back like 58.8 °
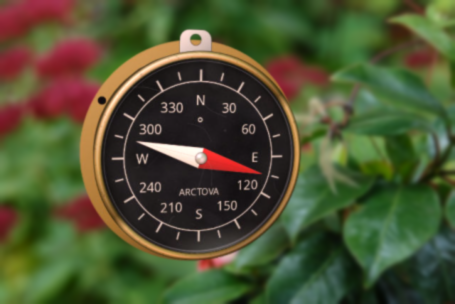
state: 105 °
